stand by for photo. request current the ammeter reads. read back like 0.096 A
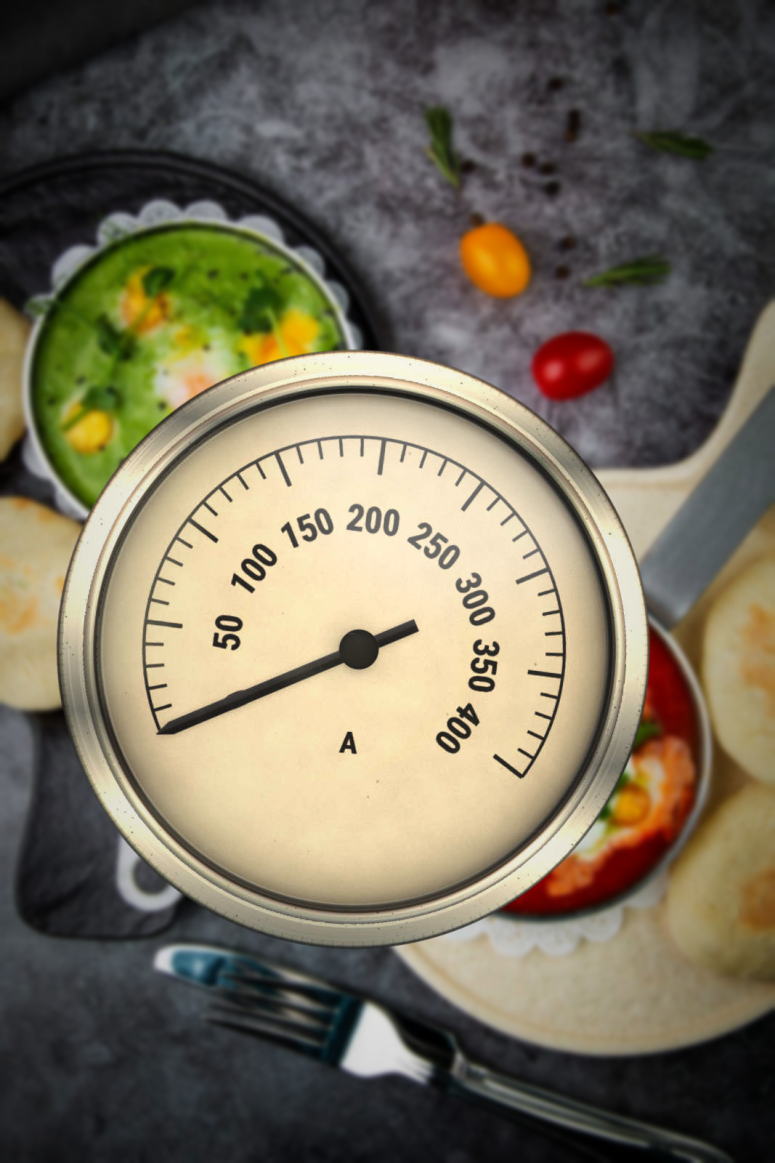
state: 0 A
